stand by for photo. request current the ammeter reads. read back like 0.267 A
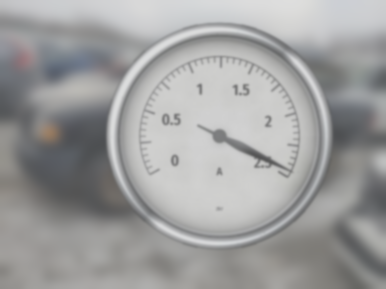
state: 2.45 A
